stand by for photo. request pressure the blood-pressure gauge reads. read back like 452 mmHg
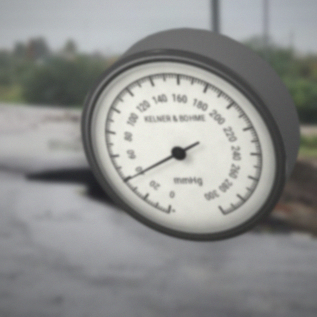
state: 40 mmHg
